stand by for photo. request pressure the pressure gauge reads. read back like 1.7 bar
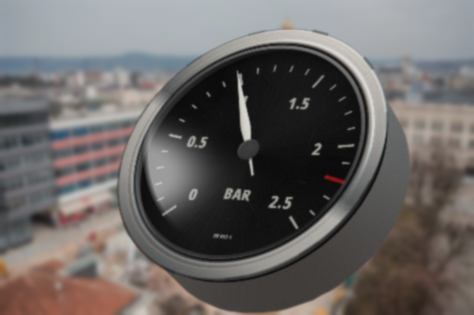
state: 1 bar
